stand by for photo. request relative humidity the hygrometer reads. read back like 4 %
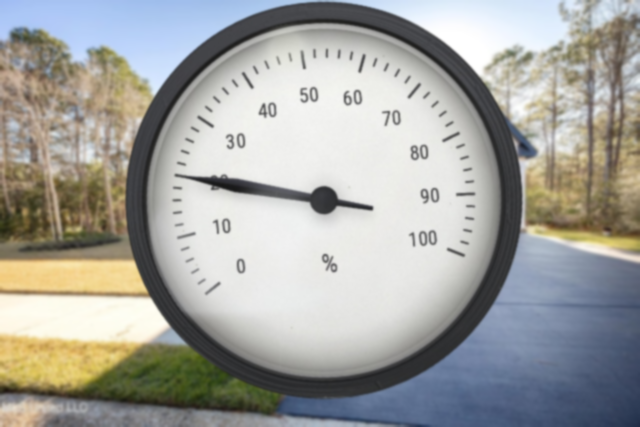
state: 20 %
